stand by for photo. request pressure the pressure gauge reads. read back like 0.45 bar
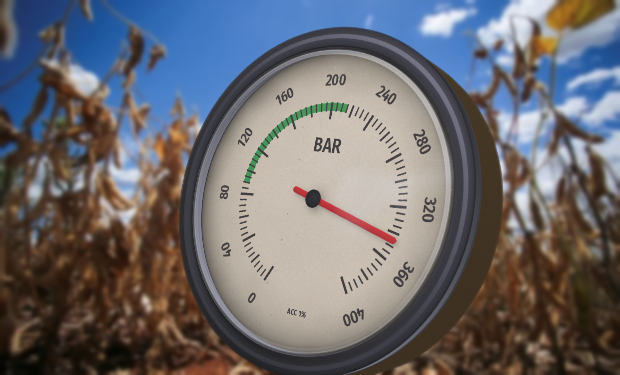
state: 345 bar
